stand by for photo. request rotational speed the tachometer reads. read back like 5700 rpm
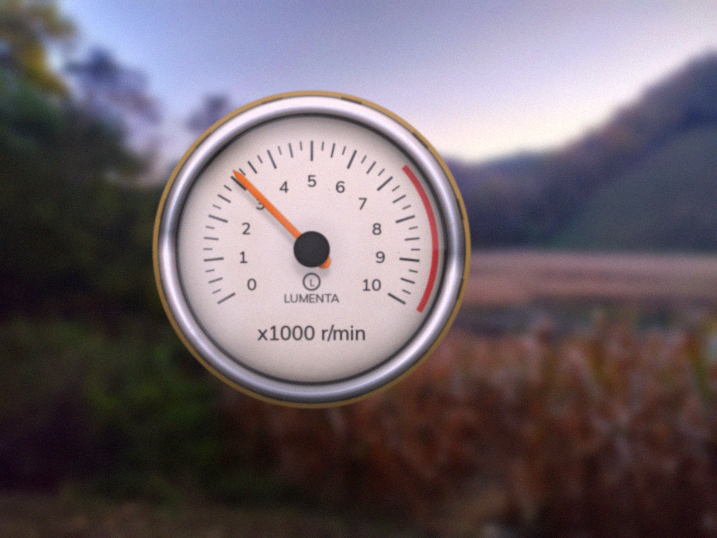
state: 3125 rpm
